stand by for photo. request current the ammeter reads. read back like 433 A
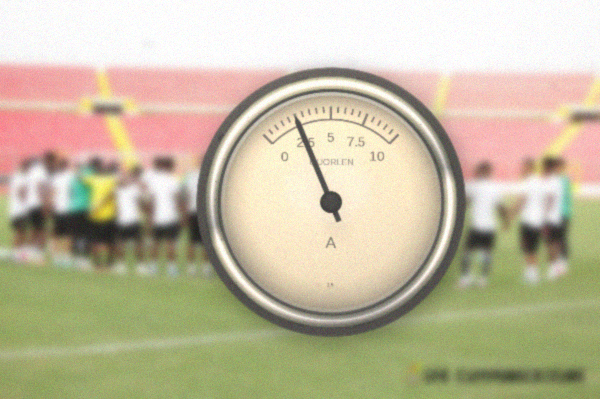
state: 2.5 A
